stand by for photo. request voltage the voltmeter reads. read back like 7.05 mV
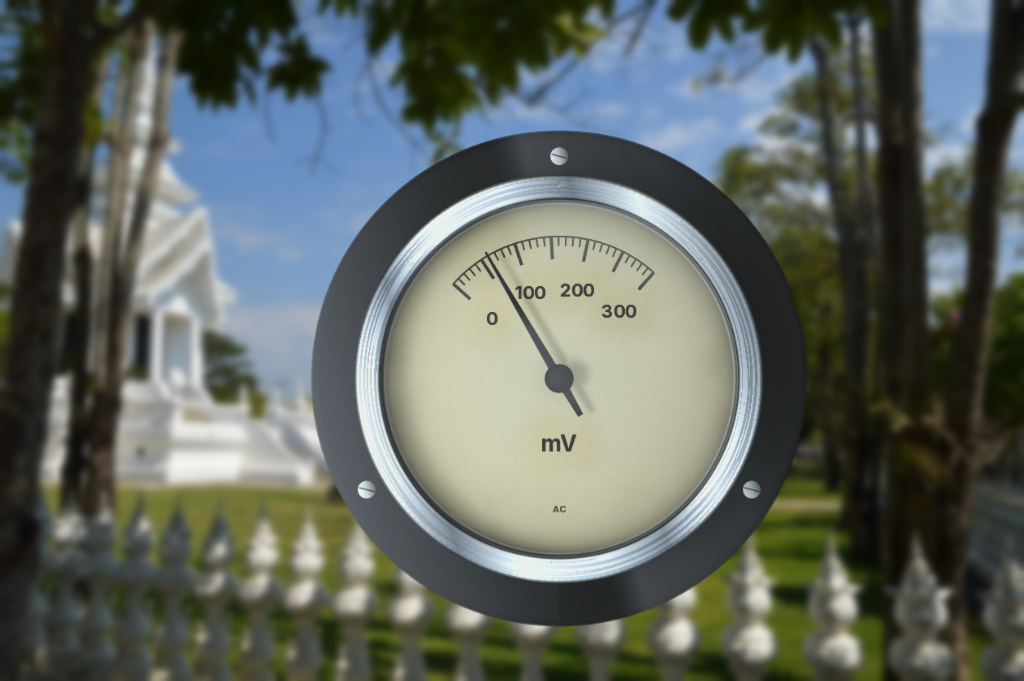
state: 60 mV
